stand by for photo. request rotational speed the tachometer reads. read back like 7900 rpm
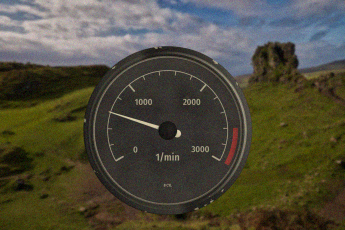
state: 600 rpm
